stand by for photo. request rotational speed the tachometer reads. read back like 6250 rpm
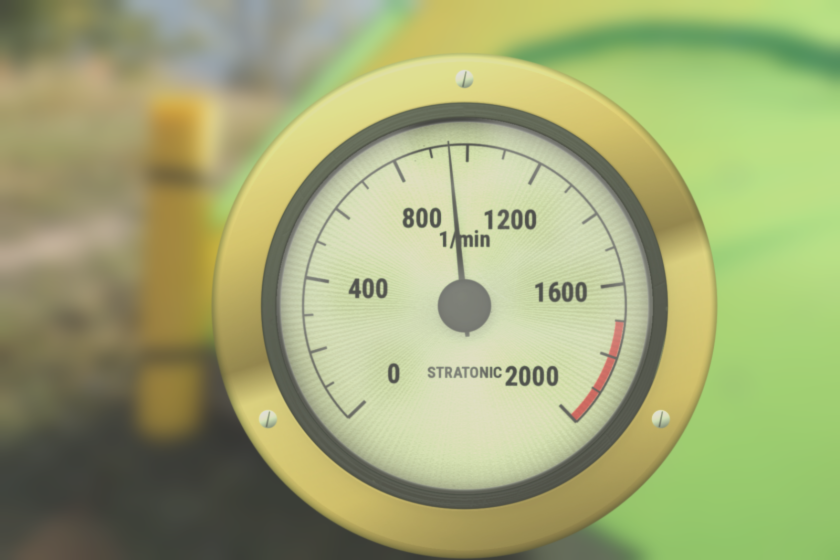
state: 950 rpm
